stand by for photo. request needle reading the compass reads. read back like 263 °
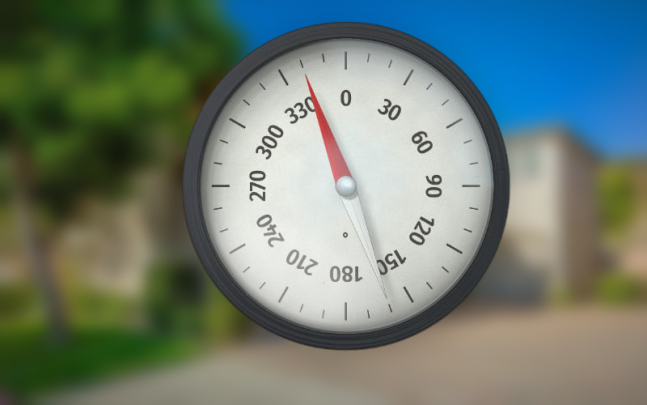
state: 340 °
